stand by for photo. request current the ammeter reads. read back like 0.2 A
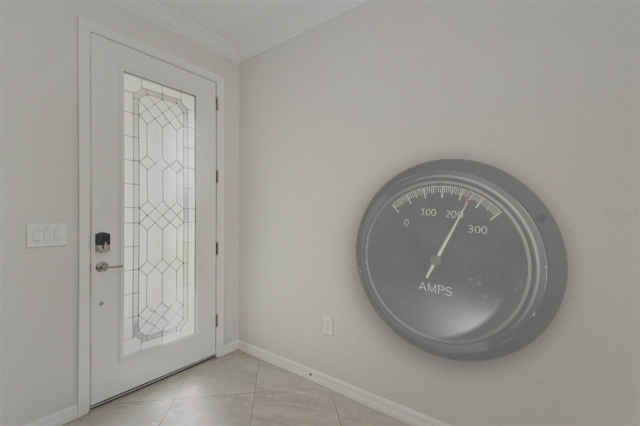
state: 225 A
